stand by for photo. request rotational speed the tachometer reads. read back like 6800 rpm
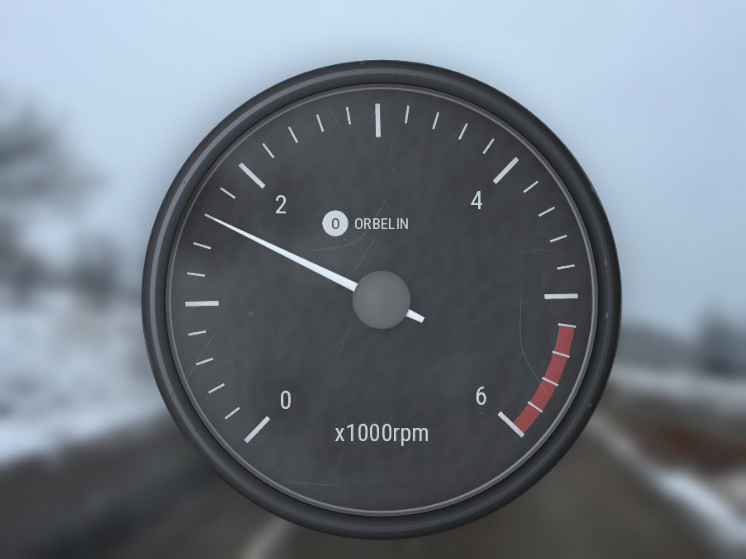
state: 1600 rpm
